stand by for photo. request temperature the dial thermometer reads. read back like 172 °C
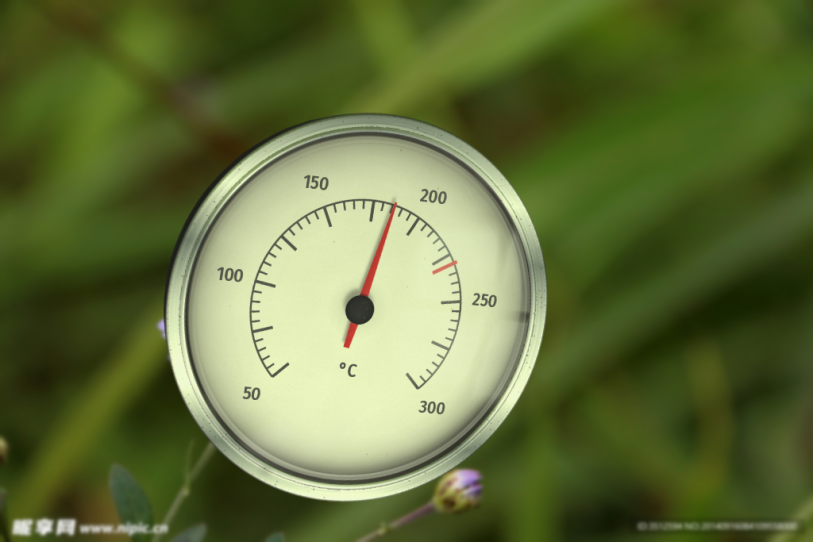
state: 185 °C
